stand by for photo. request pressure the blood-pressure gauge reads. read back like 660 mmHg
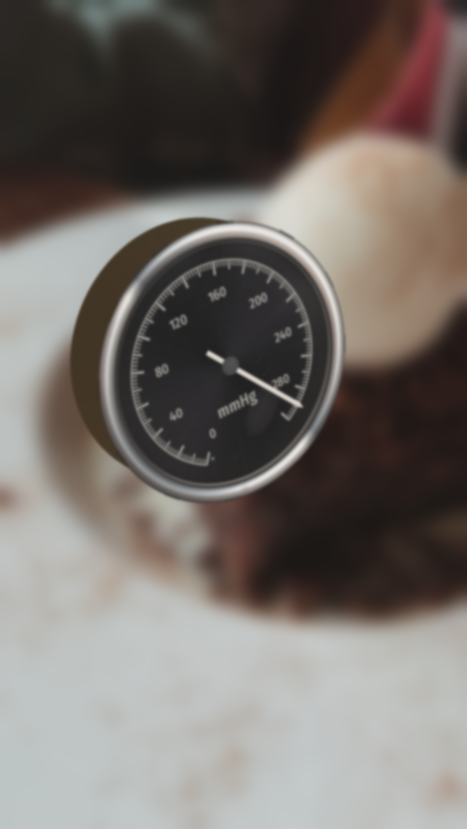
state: 290 mmHg
